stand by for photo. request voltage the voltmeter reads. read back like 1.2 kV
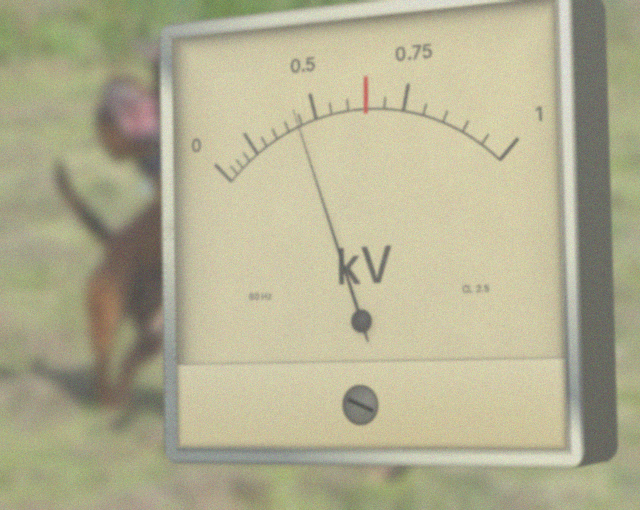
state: 0.45 kV
